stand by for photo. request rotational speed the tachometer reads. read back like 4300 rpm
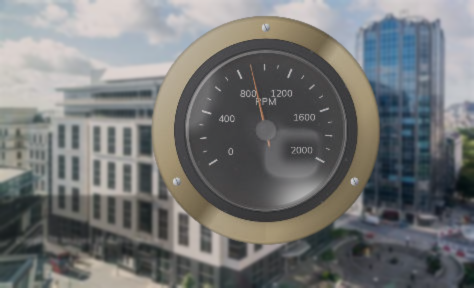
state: 900 rpm
